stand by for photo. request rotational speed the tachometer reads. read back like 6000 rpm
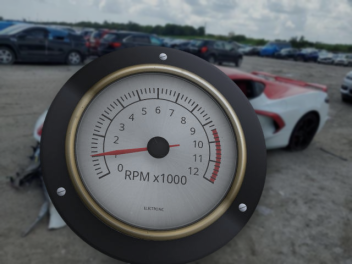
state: 1000 rpm
